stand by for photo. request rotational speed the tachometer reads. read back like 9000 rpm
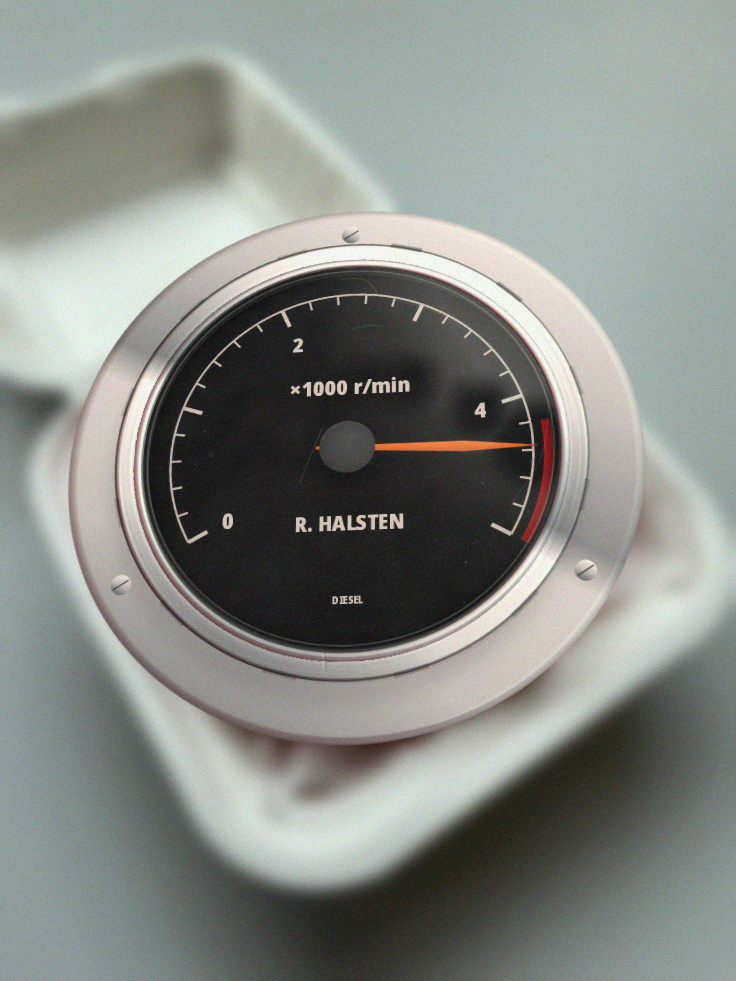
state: 4400 rpm
